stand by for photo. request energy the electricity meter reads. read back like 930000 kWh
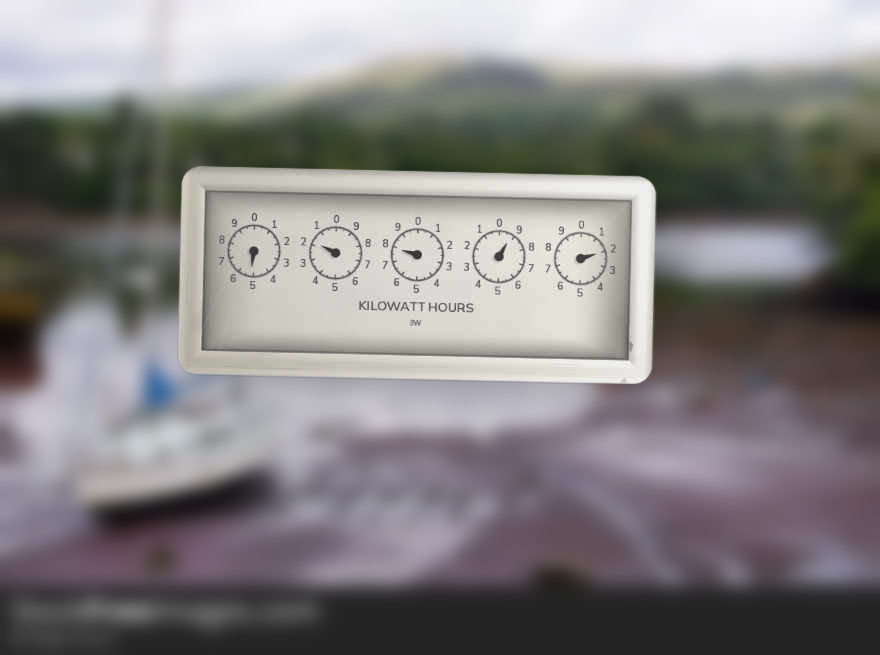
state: 51792 kWh
